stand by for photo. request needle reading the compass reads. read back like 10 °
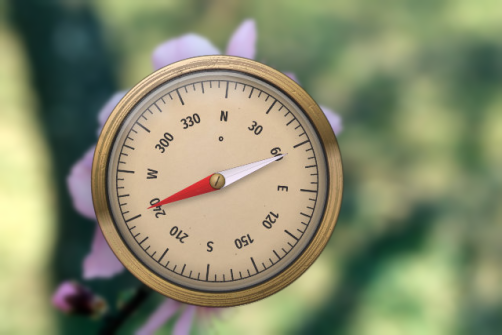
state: 242.5 °
